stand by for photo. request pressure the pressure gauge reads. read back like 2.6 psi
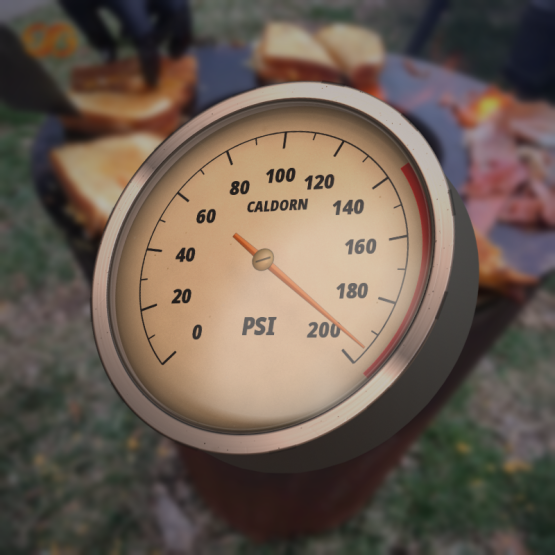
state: 195 psi
